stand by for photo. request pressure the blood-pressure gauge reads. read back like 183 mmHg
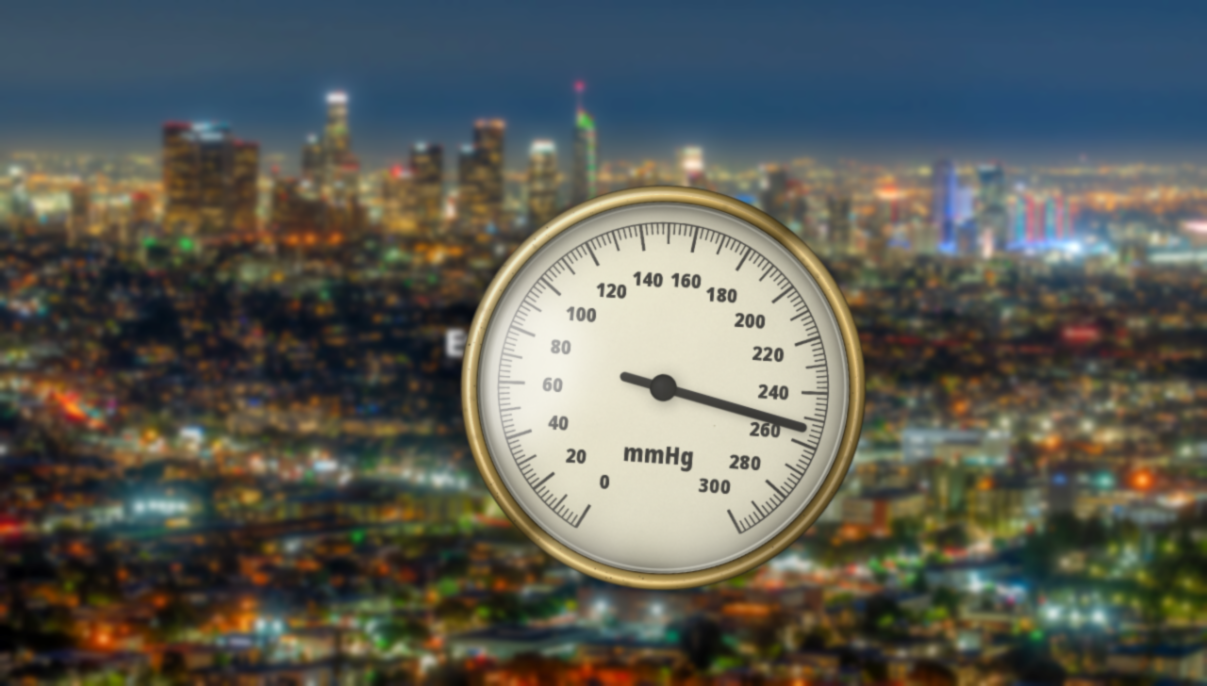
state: 254 mmHg
